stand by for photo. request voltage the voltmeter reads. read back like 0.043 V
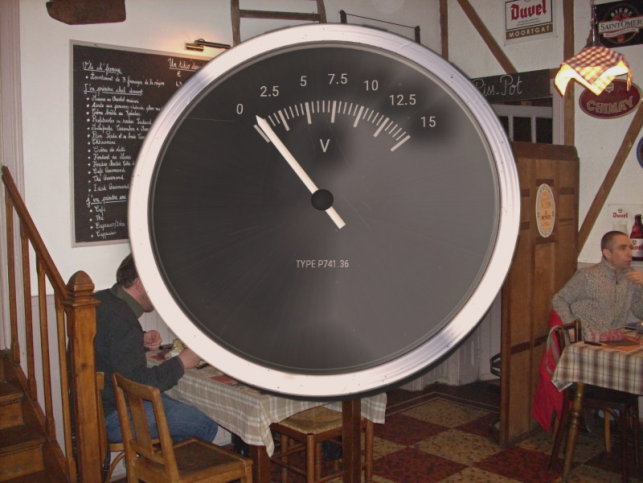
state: 0.5 V
